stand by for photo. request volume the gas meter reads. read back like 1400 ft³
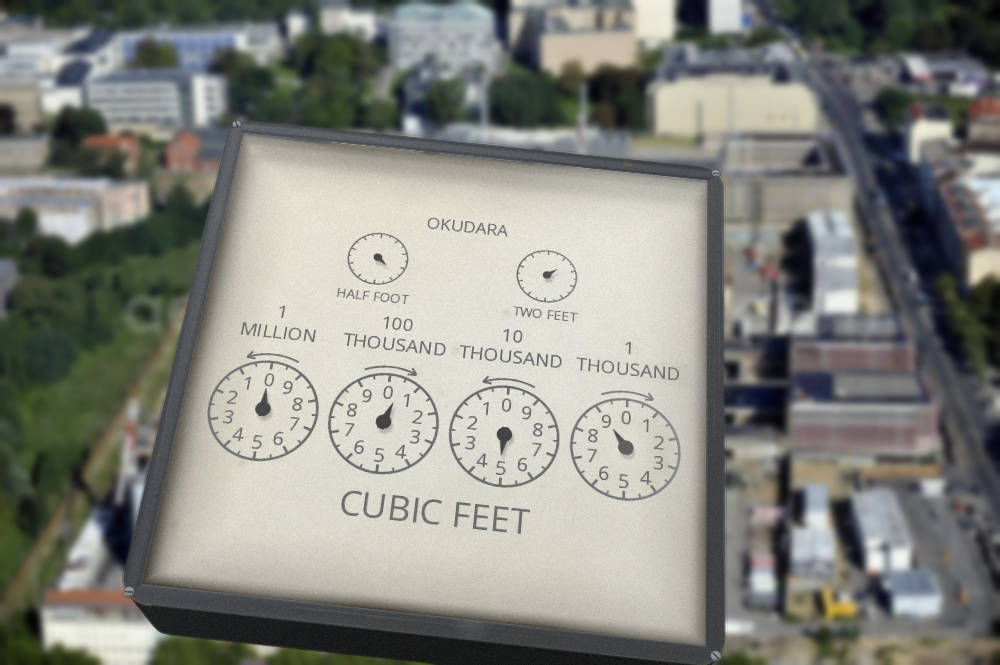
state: 4900 ft³
